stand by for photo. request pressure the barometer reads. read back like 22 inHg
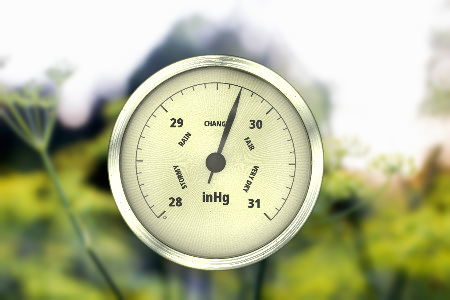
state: 29.7 inHg
